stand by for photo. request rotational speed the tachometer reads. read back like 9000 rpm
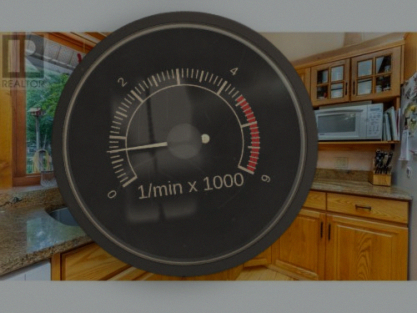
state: 700 rpm
